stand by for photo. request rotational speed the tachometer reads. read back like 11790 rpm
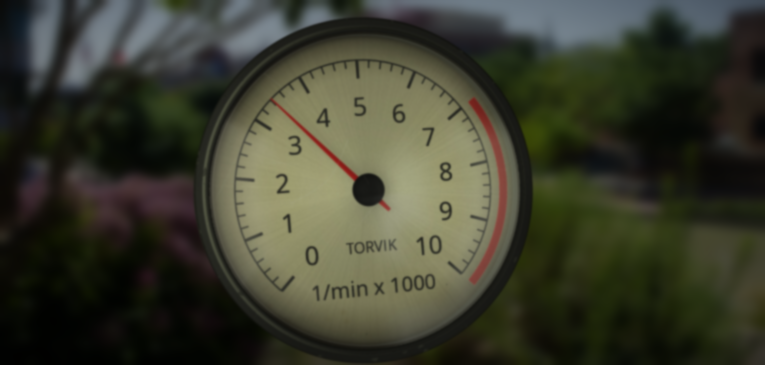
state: 3400 rpm
